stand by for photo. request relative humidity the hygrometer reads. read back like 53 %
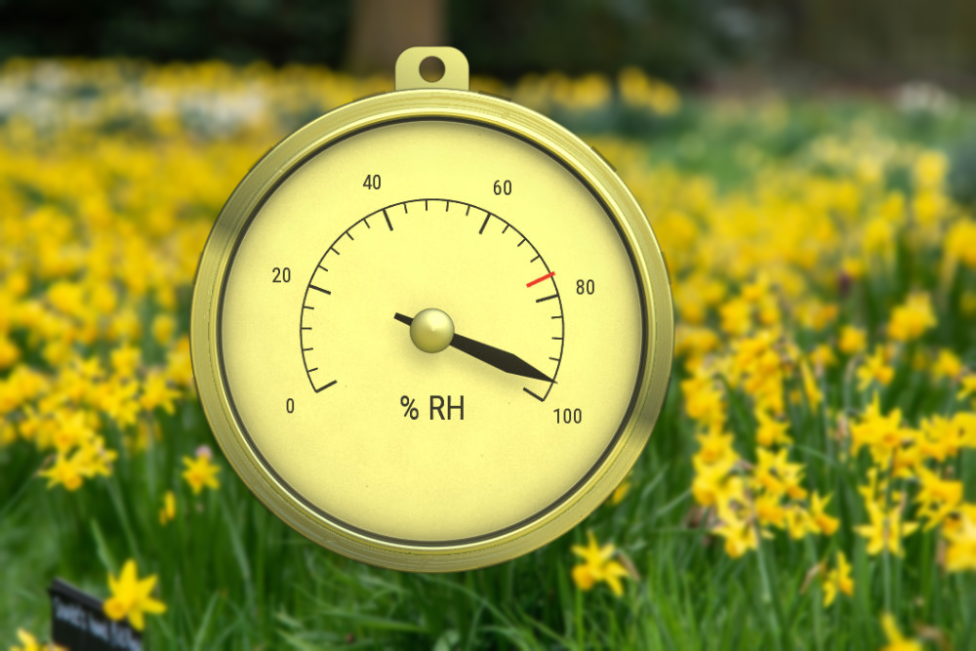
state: 96 %
